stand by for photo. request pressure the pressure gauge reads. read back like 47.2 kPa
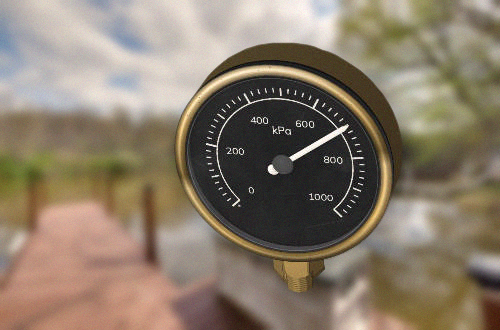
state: 700 kPa
